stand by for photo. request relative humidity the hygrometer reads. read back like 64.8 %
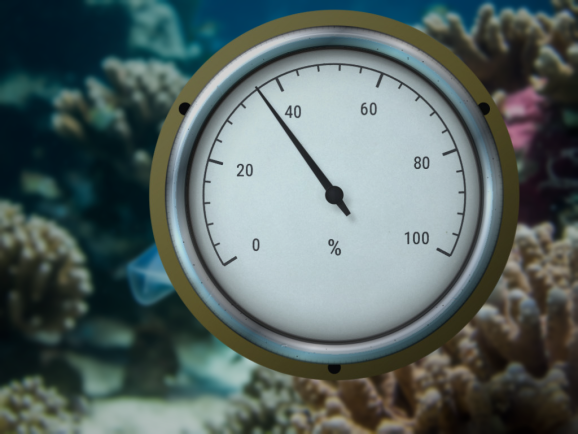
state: 36 %
